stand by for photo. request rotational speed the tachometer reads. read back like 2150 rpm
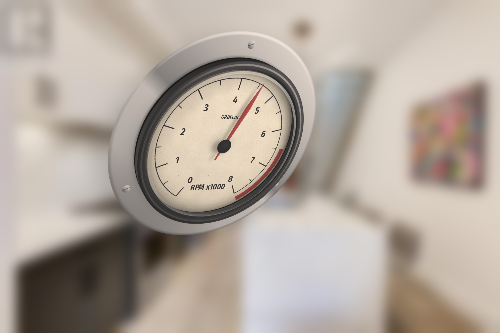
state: 4500 rpm
